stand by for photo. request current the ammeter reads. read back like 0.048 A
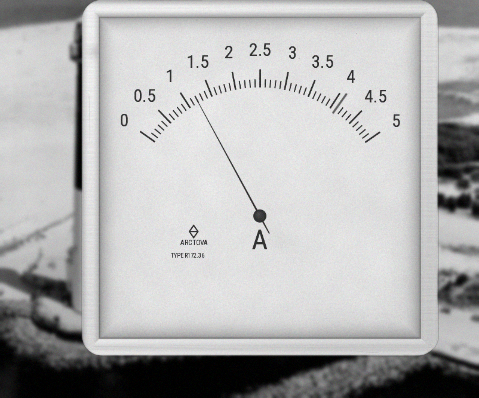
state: 1.2 A
